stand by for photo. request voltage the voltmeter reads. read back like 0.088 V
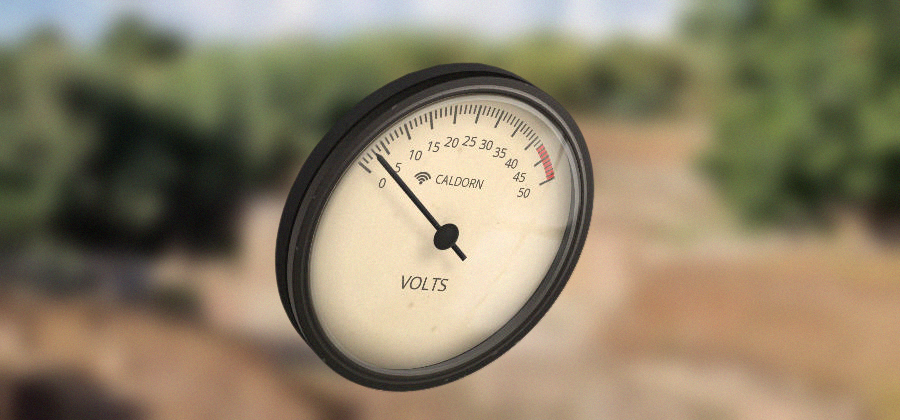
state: 3 V
